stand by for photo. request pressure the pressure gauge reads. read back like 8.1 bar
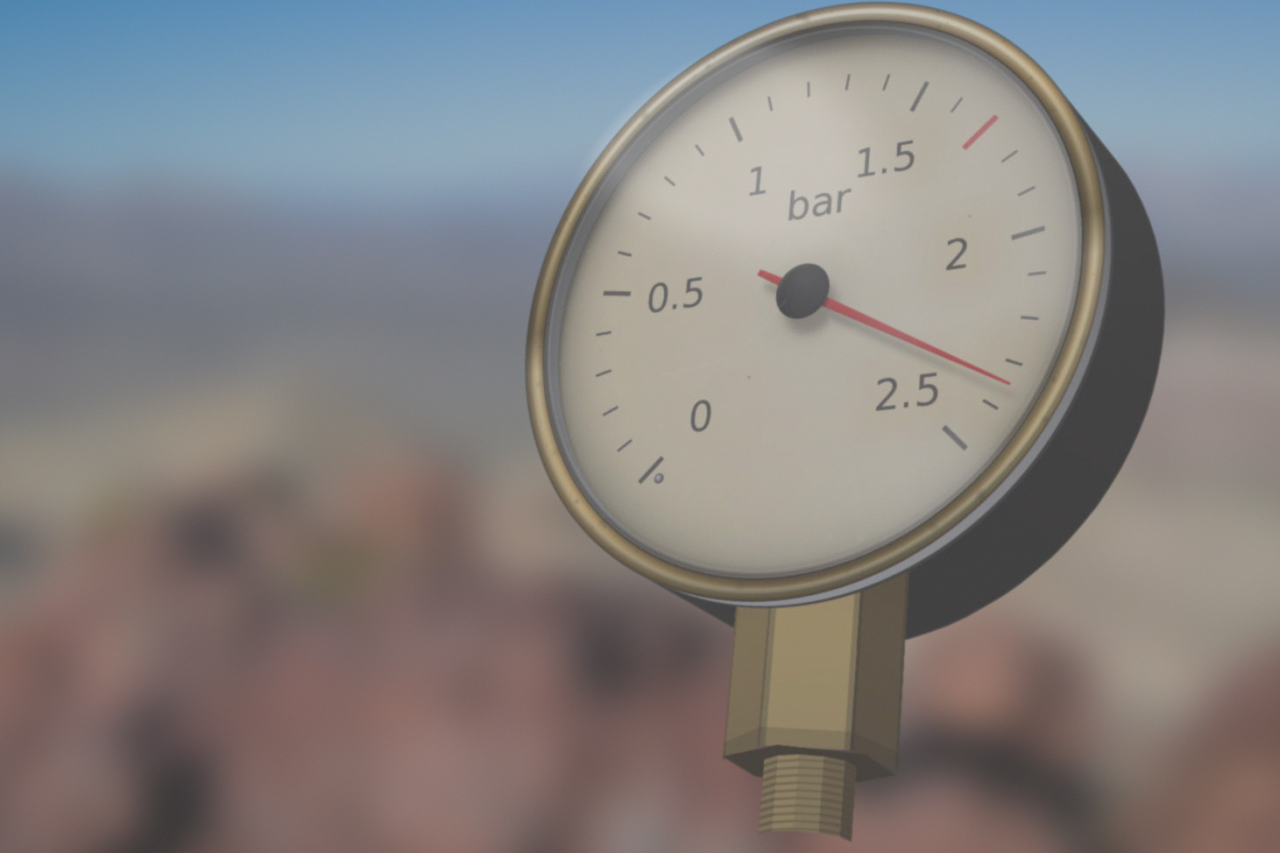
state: 2.35 bar
